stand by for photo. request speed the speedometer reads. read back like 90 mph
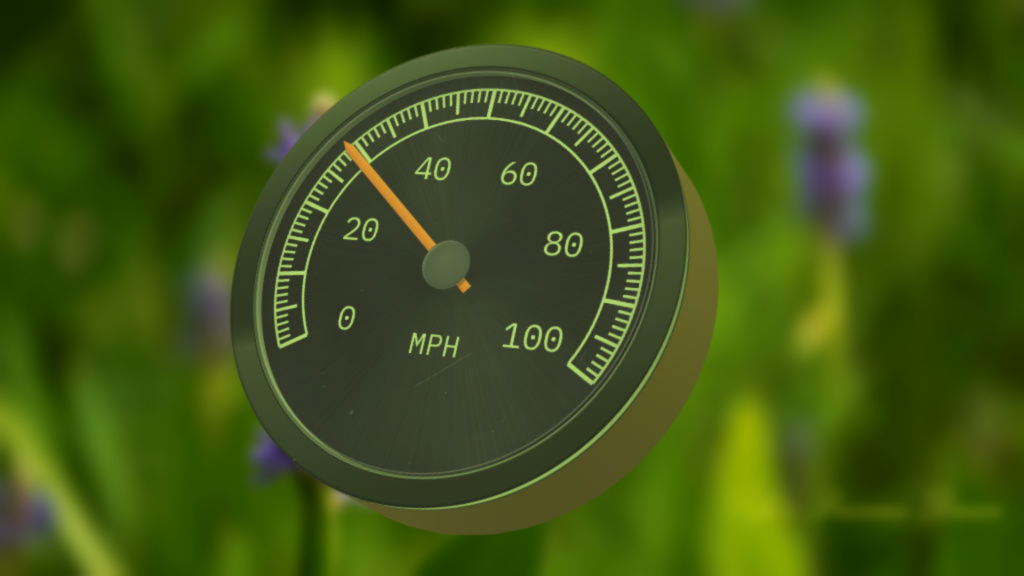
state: 29 mph
